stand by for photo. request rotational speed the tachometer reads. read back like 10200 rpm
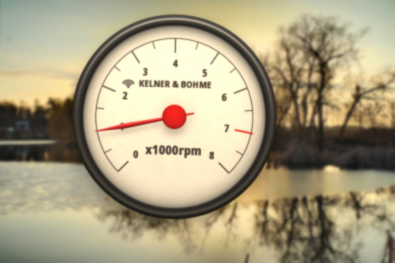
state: 1000 rpm
